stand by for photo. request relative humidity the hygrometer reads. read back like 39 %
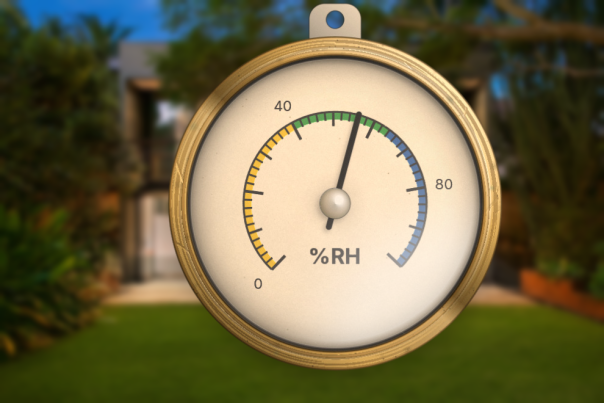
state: 56 %
